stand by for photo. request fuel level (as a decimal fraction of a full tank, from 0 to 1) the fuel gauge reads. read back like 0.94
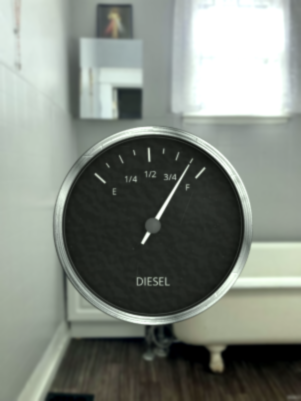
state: 0.875
